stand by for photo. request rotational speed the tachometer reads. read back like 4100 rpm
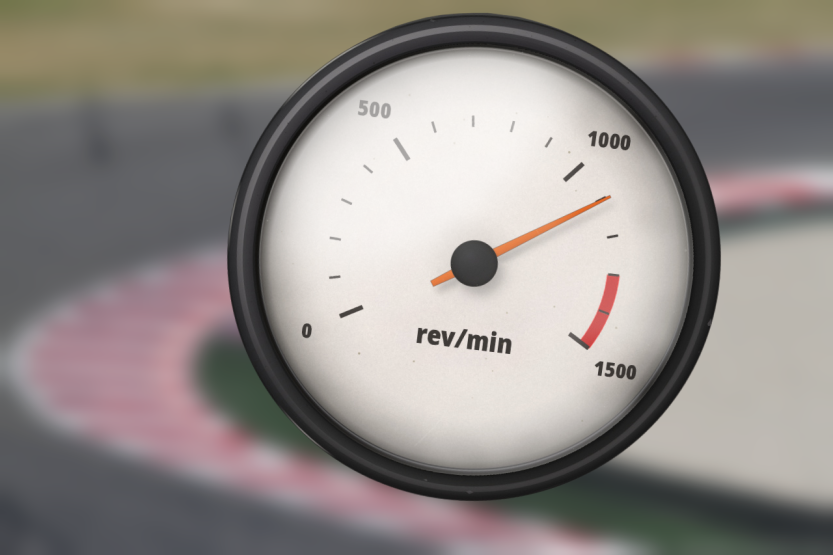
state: 1100 rpm
